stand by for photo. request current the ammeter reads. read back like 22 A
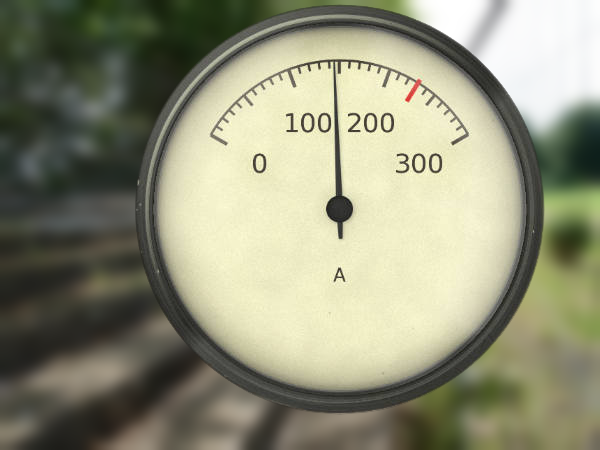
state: 145 A
